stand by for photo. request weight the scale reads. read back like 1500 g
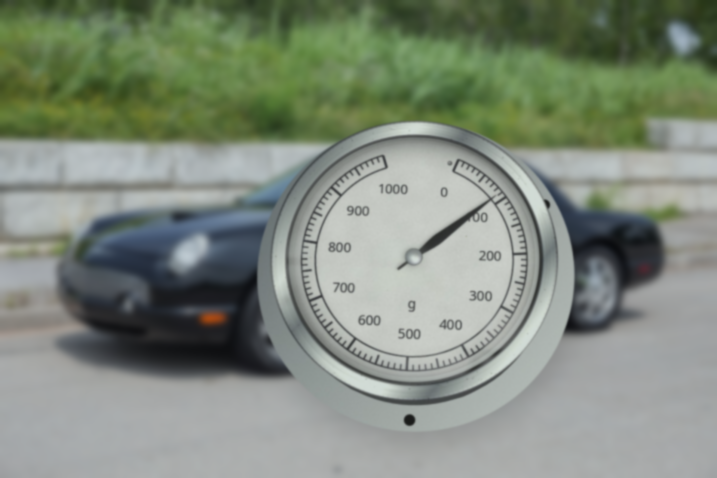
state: 90 g
